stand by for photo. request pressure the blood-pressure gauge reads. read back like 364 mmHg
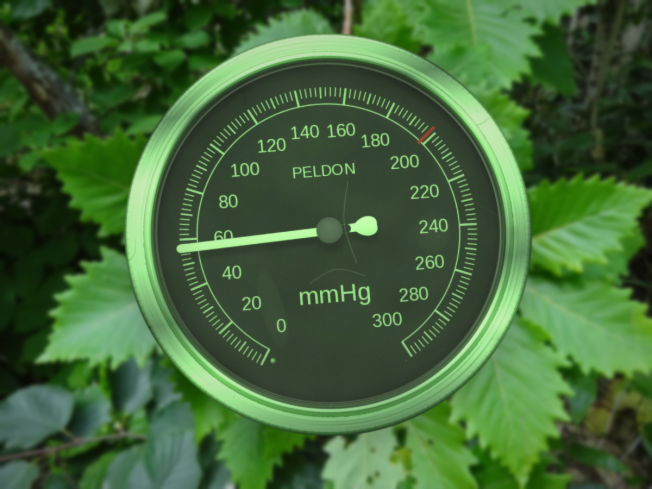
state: 56 mmHg
